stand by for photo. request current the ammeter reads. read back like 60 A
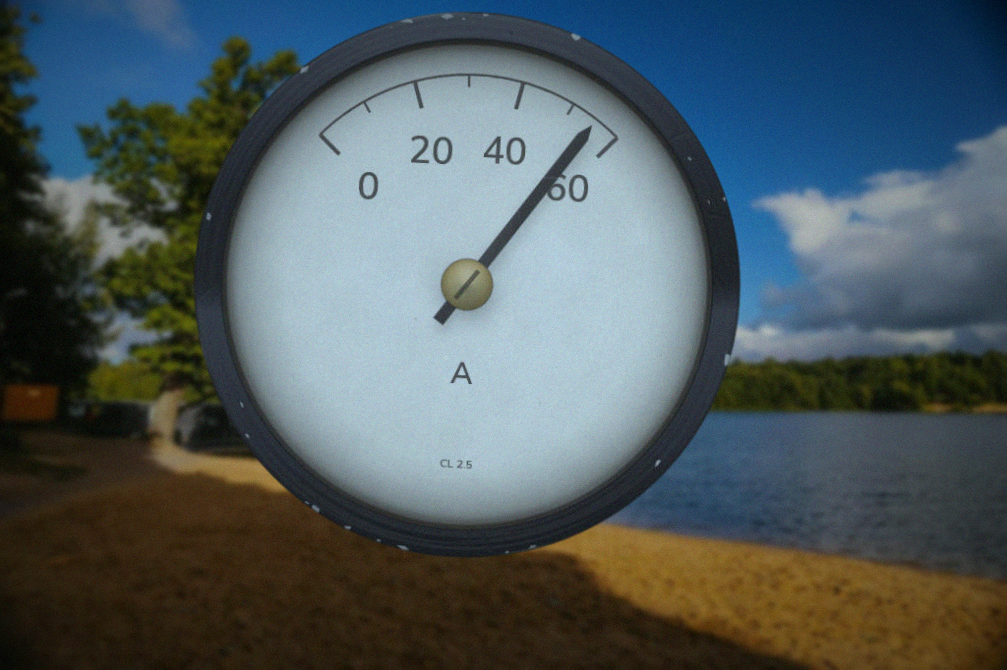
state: 55 A
